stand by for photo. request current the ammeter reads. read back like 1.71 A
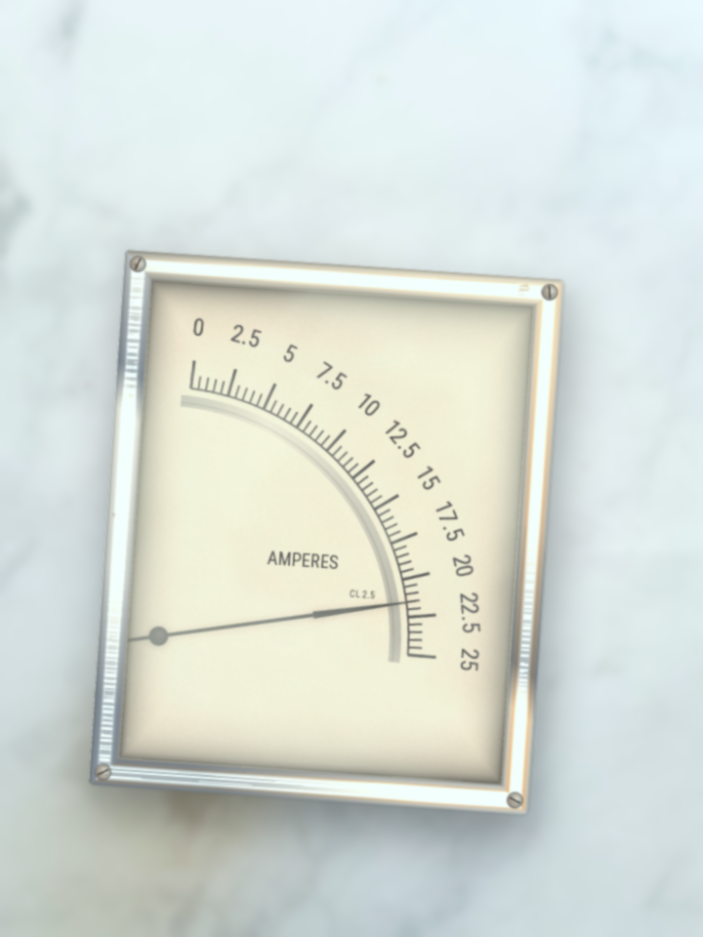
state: 21.5 A
